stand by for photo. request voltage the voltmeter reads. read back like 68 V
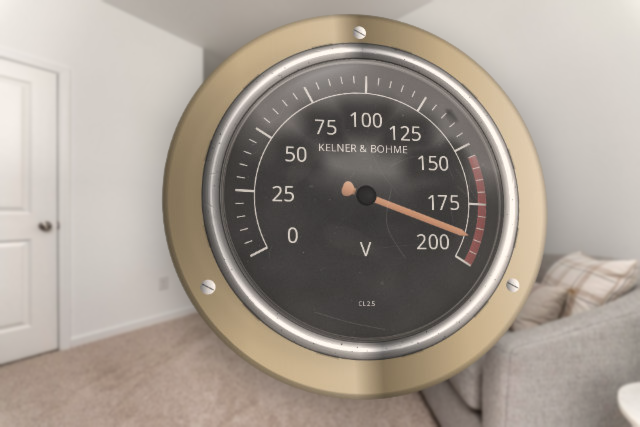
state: 190 V
